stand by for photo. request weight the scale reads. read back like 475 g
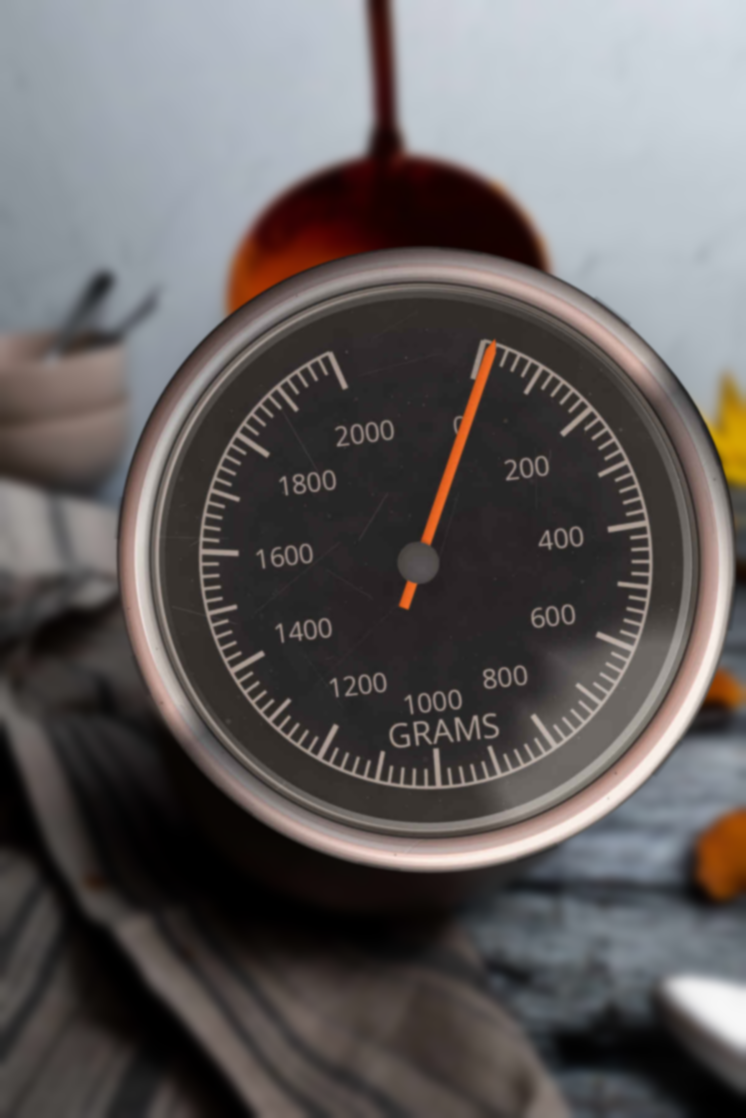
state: 20 g
